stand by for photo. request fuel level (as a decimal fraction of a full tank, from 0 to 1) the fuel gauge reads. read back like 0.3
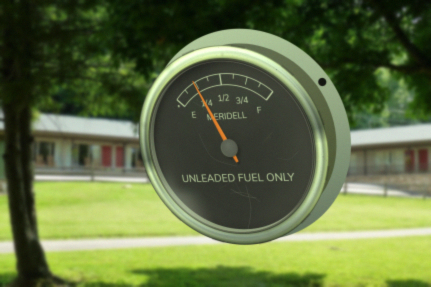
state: 0.25
